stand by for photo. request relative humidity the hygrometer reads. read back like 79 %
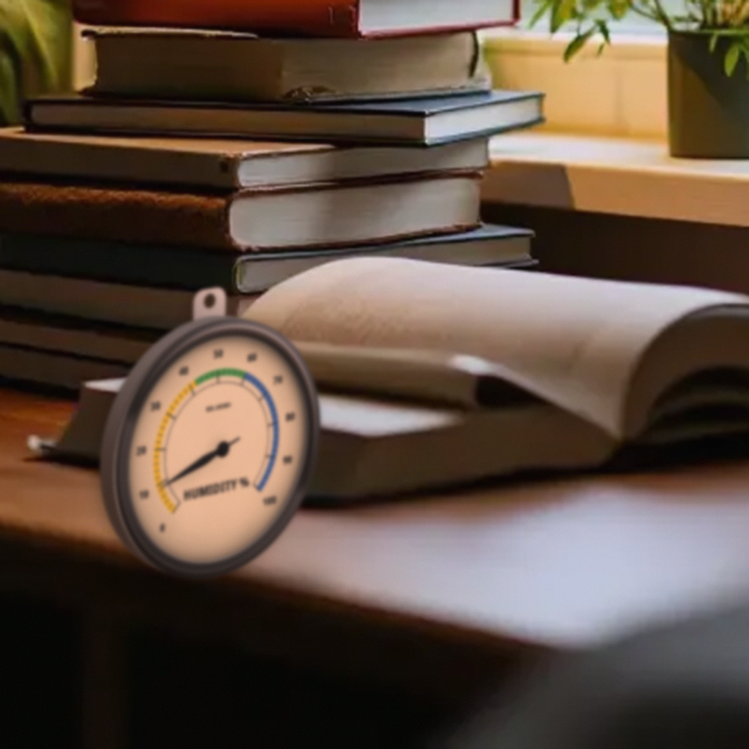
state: 10 %
